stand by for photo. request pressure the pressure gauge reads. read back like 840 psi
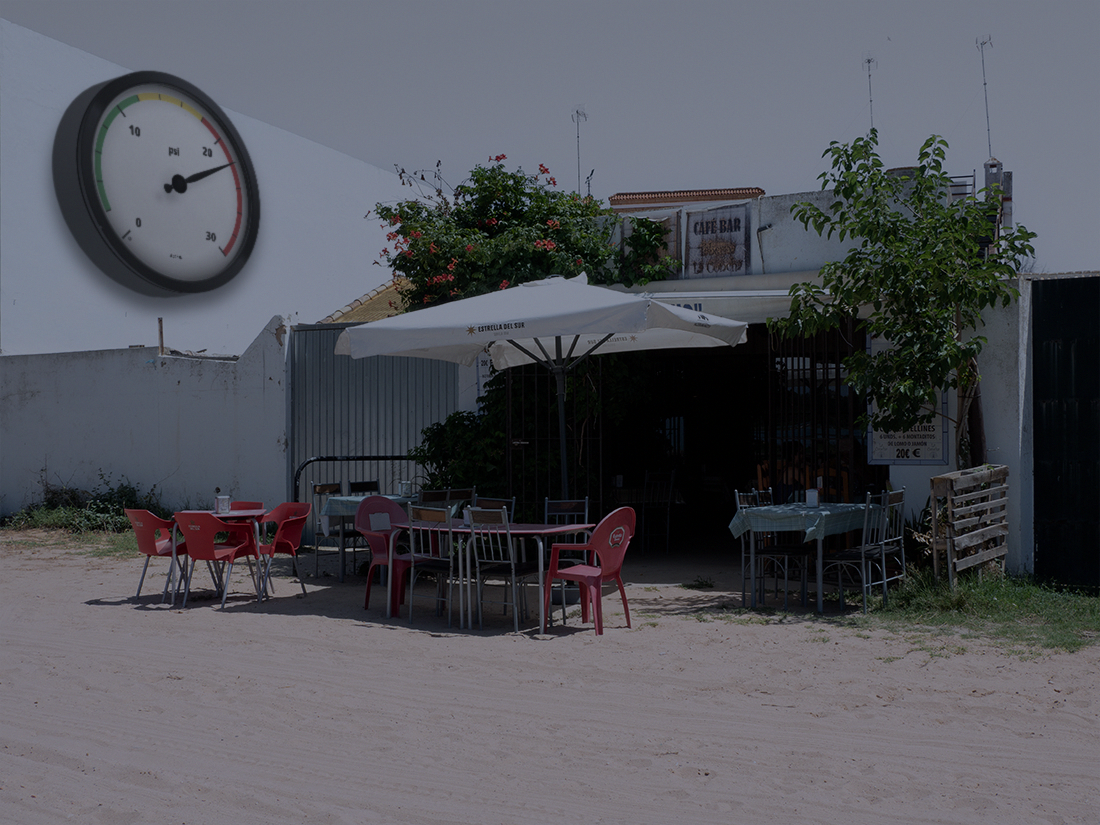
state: 22 psi
